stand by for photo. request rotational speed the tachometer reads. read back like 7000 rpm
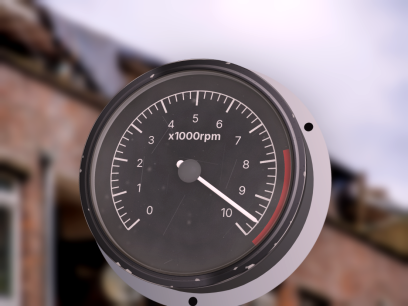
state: 9600 rpm
